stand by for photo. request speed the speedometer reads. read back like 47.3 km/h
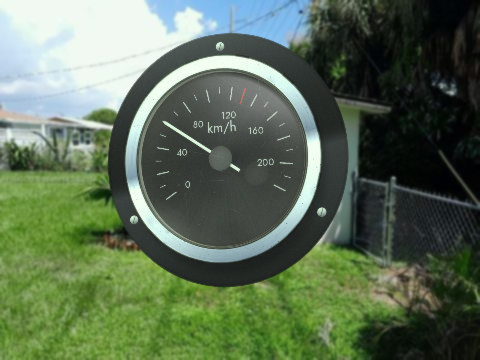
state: 60 km/h
